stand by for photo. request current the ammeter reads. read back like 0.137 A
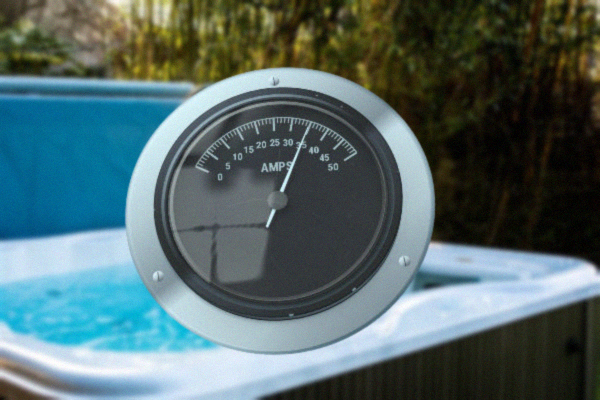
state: 35 A
